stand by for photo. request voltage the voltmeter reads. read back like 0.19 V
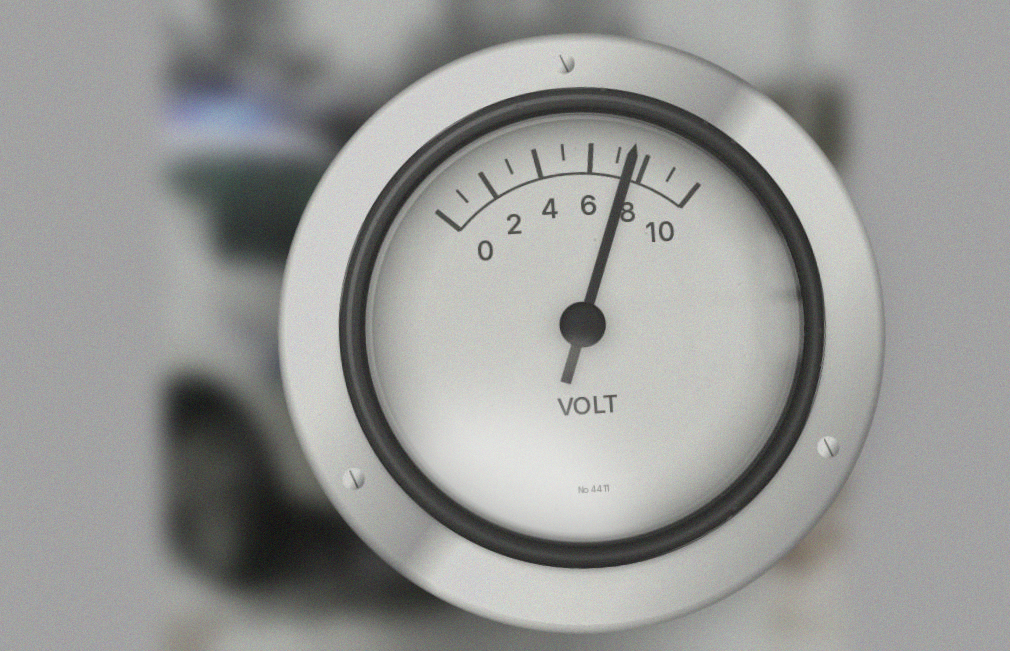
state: 7.5 V
